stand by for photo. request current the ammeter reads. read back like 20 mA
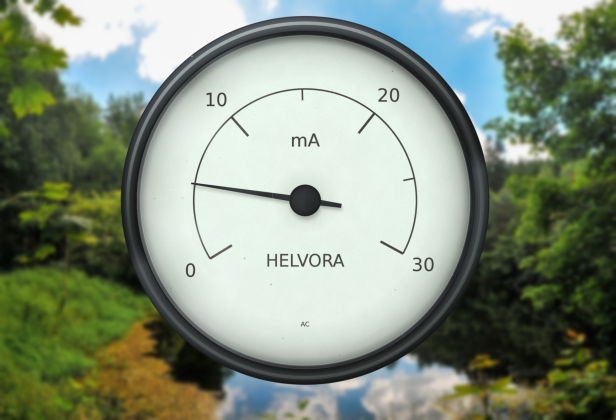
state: 5 mA
